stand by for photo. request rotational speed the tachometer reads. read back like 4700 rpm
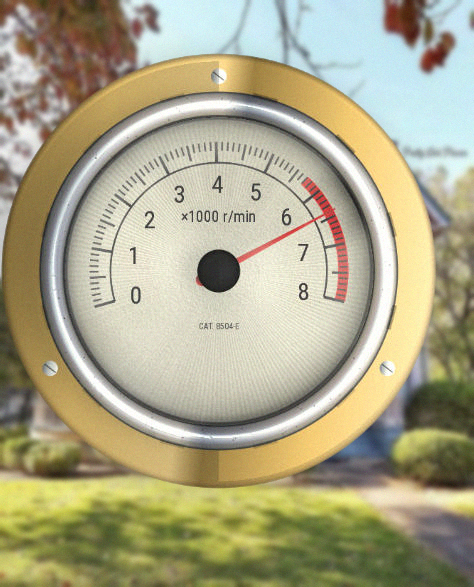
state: 6400 rpm
